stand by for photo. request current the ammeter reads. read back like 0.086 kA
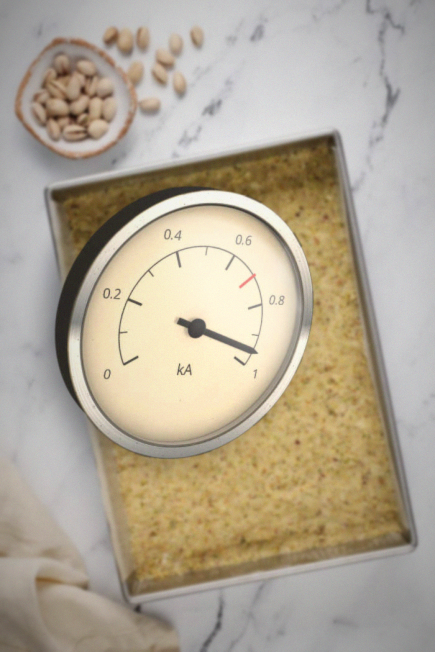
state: 0.95 kA
